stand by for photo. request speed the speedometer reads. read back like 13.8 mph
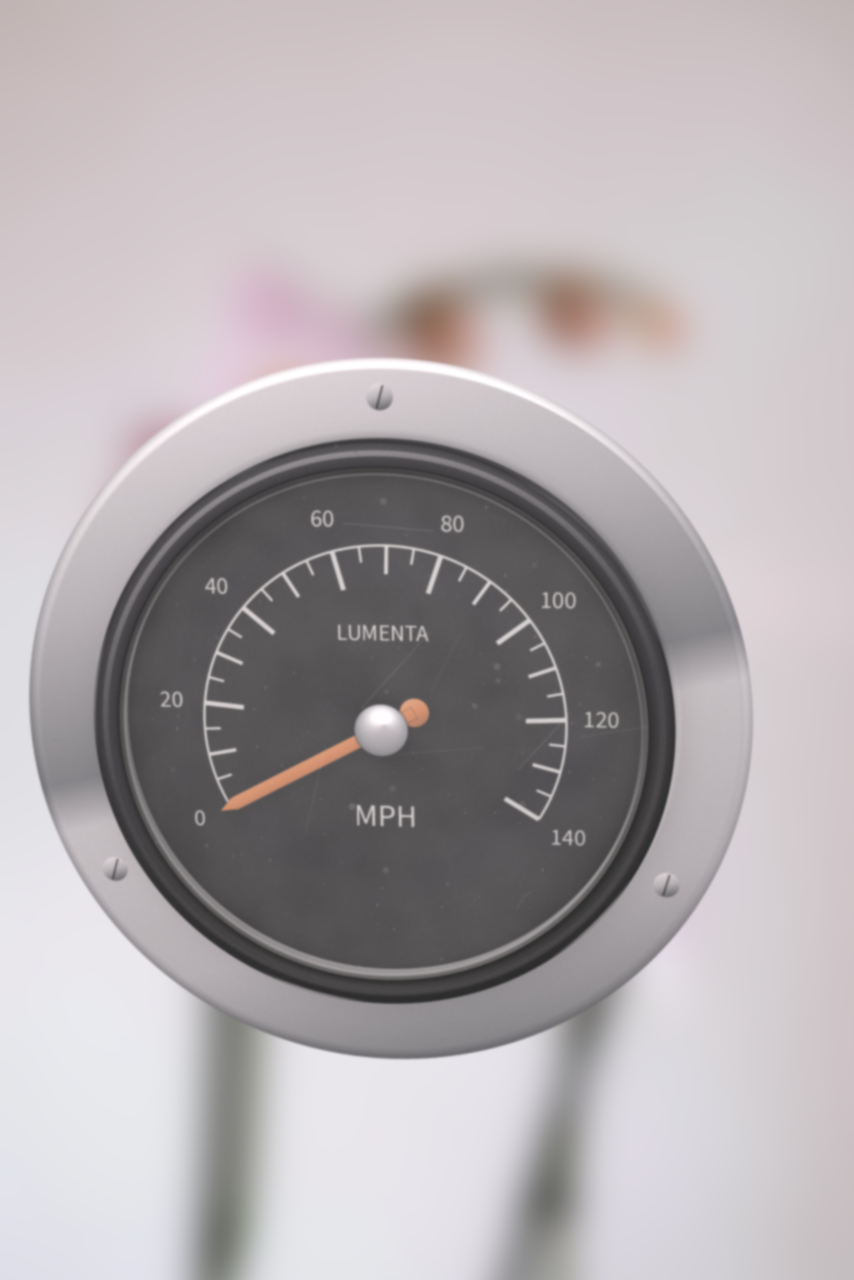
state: 0 mph
